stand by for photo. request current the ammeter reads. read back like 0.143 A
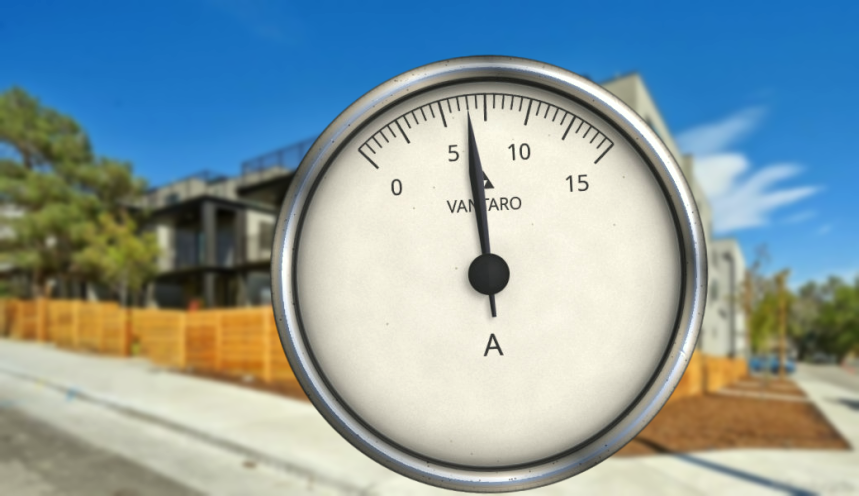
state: 6.5 A
